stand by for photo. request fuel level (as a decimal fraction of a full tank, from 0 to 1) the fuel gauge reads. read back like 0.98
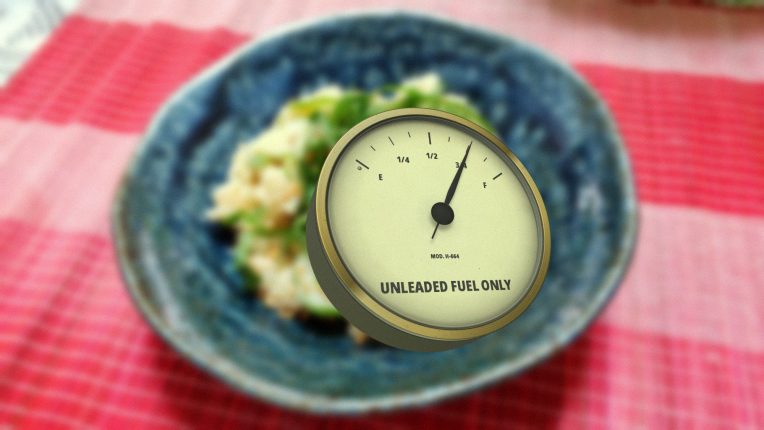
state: 0.75
